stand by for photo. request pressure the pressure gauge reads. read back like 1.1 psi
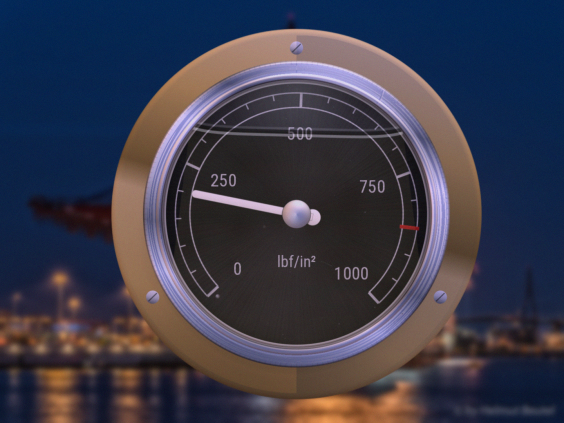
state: 200 psi
